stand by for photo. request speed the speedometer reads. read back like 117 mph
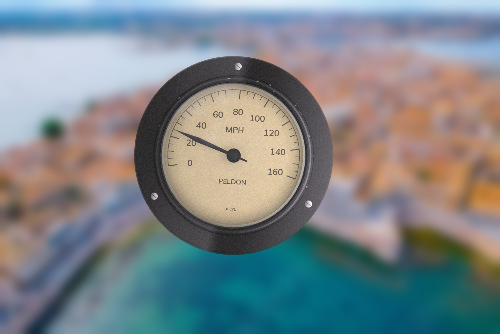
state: 25 mph
